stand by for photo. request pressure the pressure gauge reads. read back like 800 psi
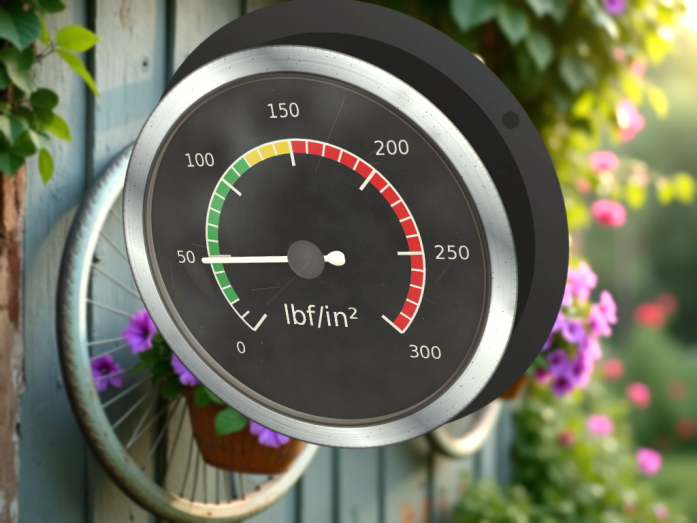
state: 50 psi
